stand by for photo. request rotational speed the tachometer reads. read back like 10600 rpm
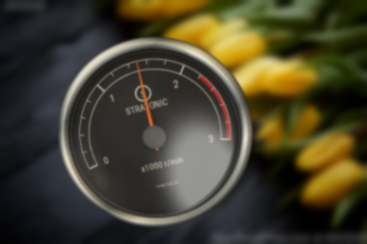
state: 1500 rpm
